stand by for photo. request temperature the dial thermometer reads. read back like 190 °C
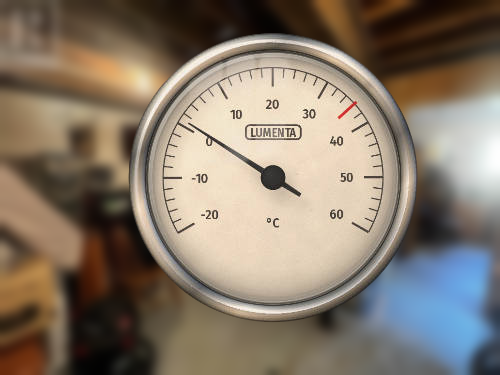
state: 1 °C
